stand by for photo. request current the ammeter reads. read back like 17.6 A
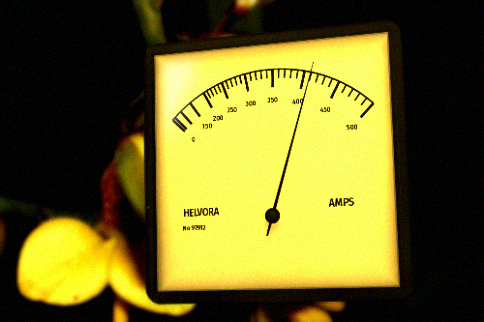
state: 410 A
